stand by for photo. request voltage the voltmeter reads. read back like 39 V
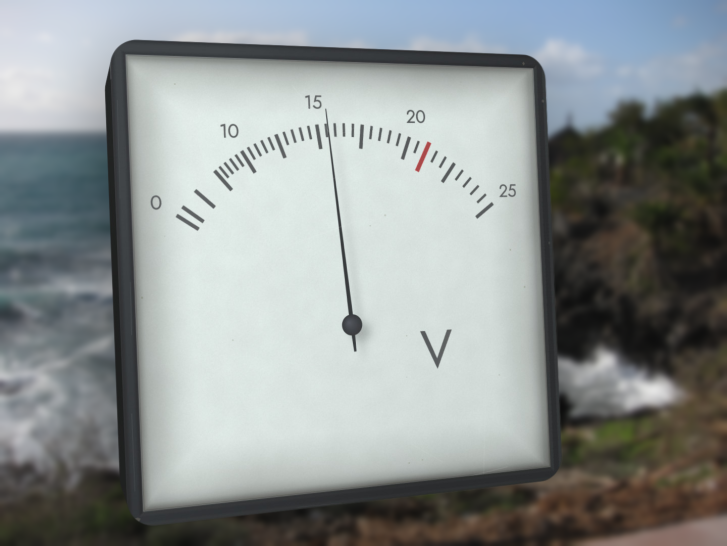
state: 15.5 V
